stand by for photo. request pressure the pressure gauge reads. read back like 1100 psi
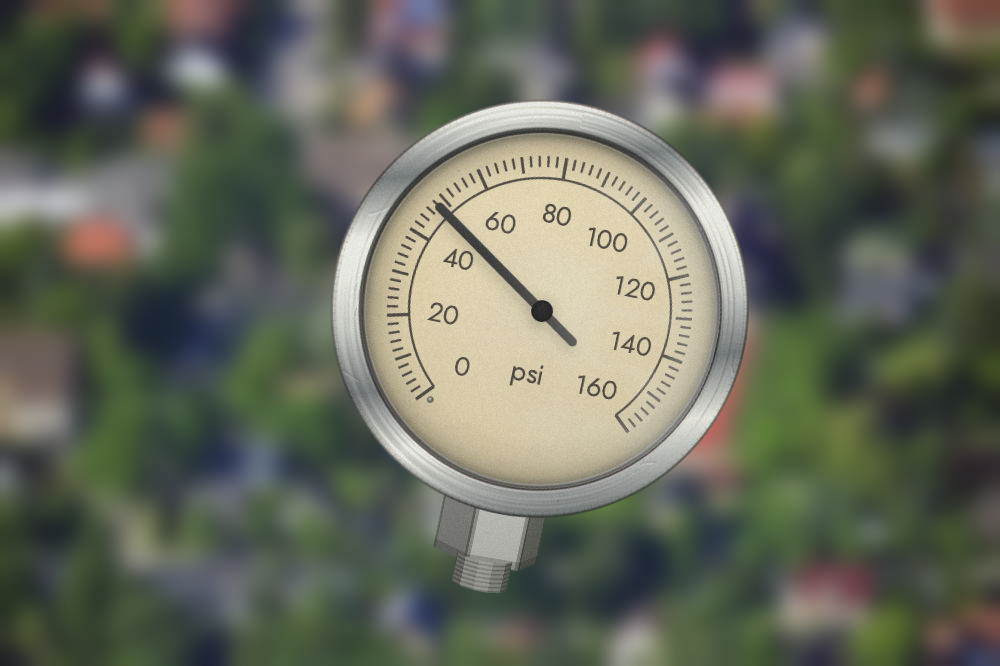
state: 48 psi
